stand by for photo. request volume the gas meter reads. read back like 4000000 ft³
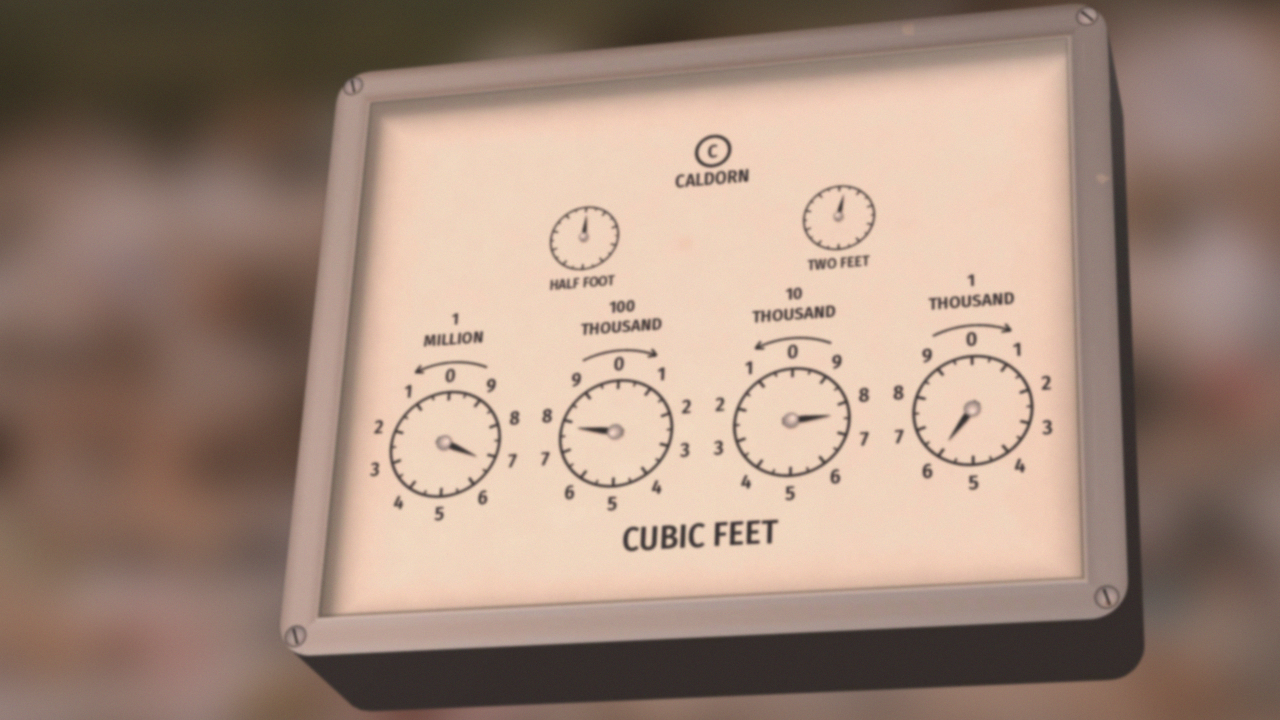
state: 677600 ft³
